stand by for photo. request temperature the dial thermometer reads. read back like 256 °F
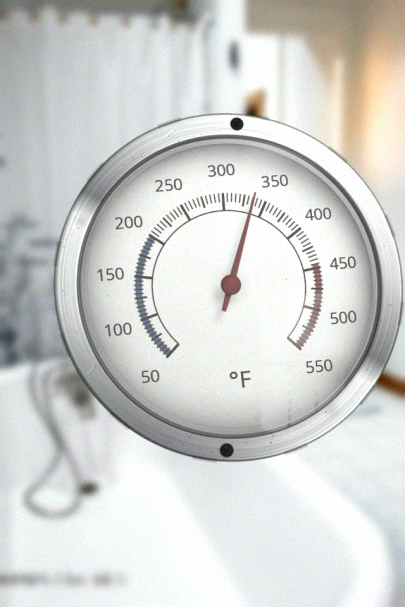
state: 335 °F
